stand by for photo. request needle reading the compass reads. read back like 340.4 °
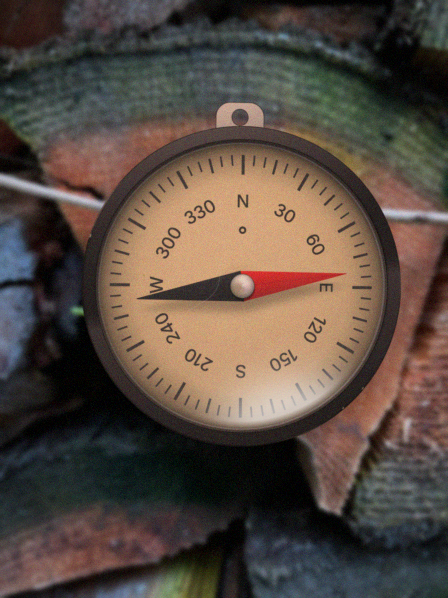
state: 82.5 °
